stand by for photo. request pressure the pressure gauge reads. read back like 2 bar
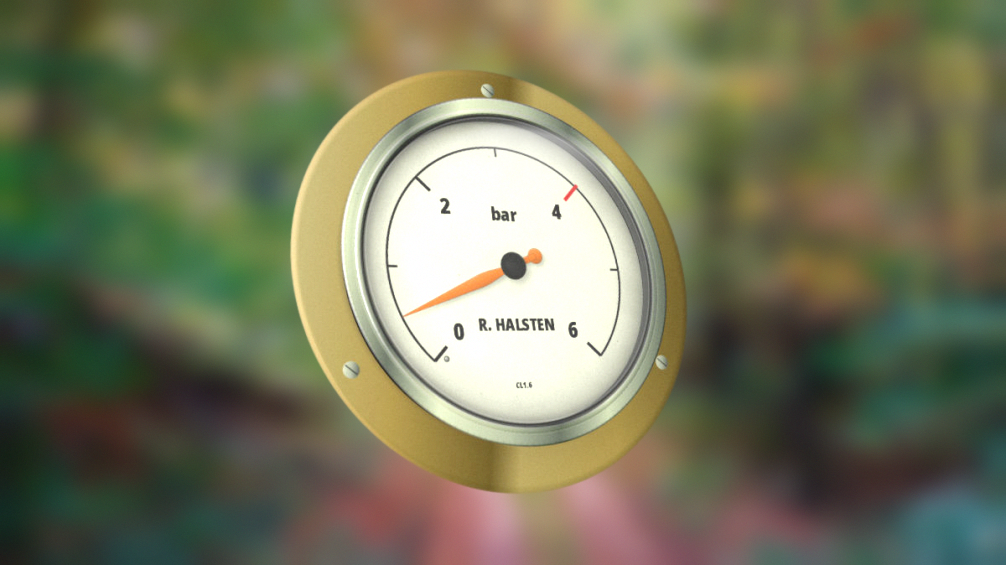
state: 0.5 bar
